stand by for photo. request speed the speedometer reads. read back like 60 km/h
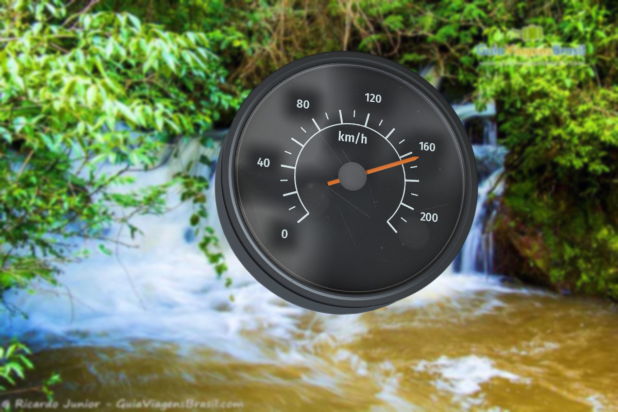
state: 165 km/h
